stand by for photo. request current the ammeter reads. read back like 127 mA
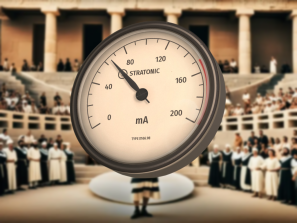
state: 65 mA
